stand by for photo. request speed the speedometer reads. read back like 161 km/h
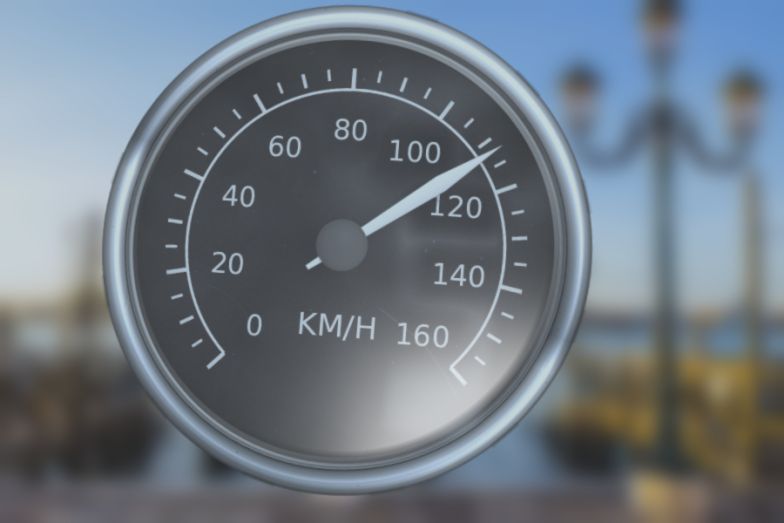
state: 112.5 km/h
